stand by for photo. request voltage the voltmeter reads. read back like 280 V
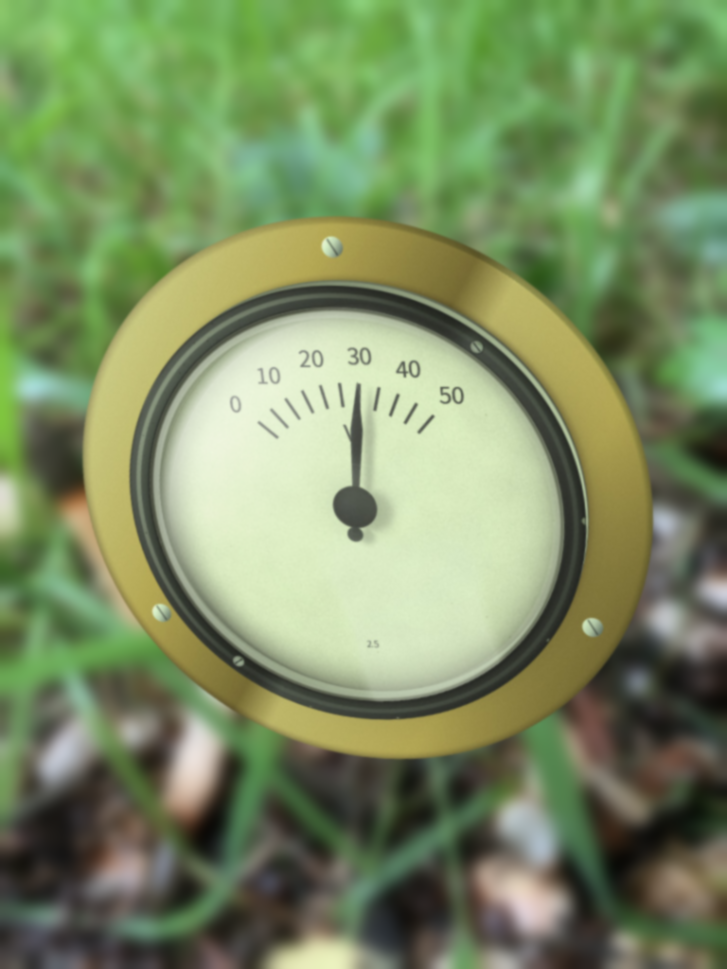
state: 30 V
